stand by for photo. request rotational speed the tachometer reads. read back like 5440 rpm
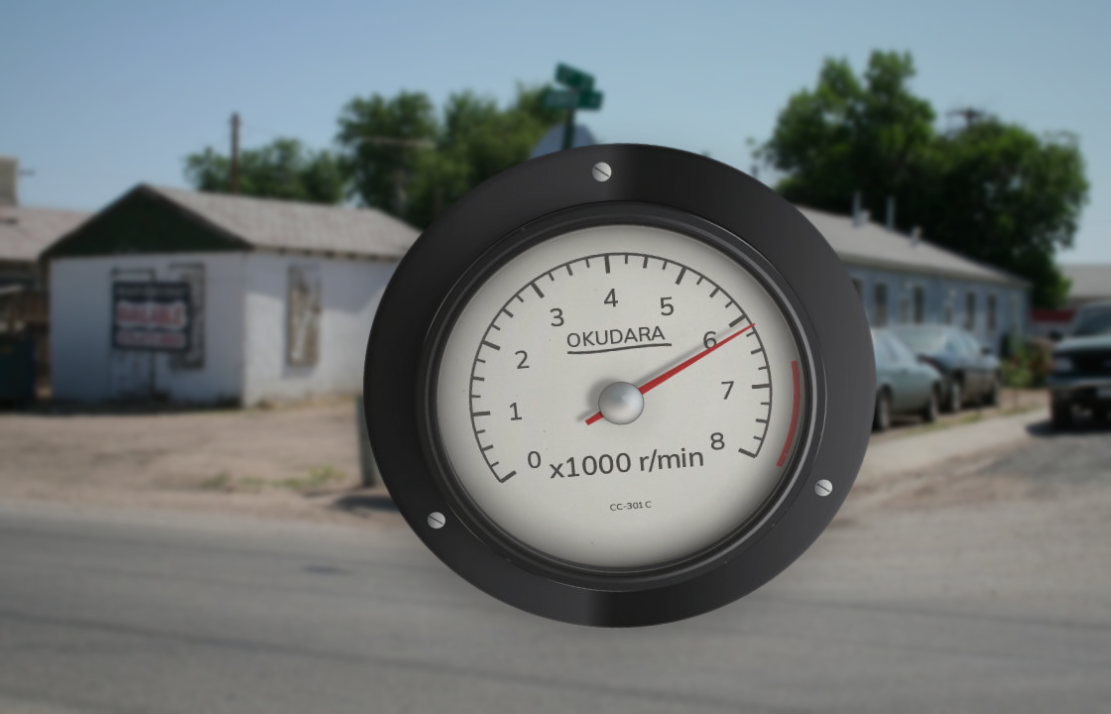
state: 6125 rpm
